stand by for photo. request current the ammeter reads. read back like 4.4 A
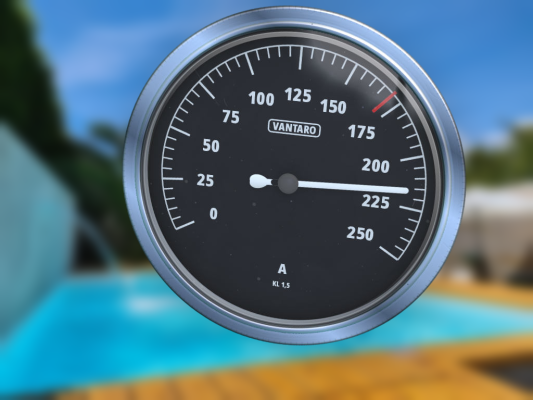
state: 215 A
